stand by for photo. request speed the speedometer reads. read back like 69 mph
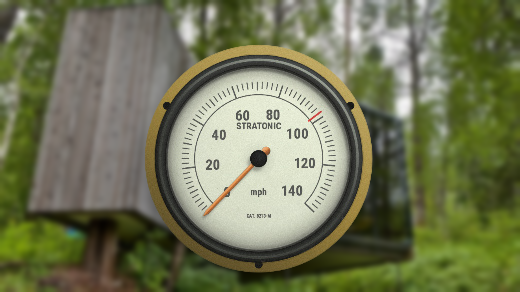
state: 0 mph
